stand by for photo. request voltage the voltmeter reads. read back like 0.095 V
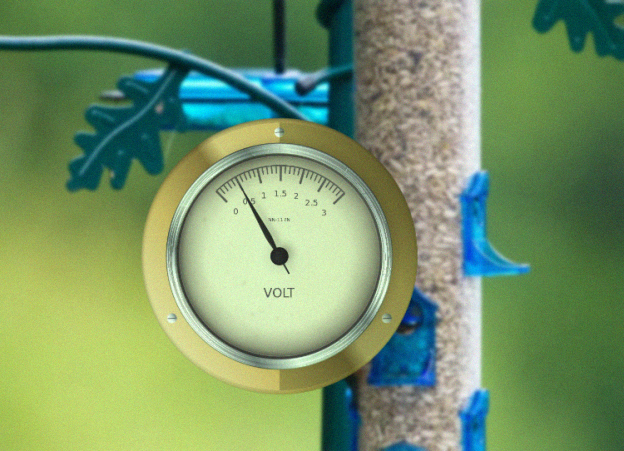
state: 0.5 V
